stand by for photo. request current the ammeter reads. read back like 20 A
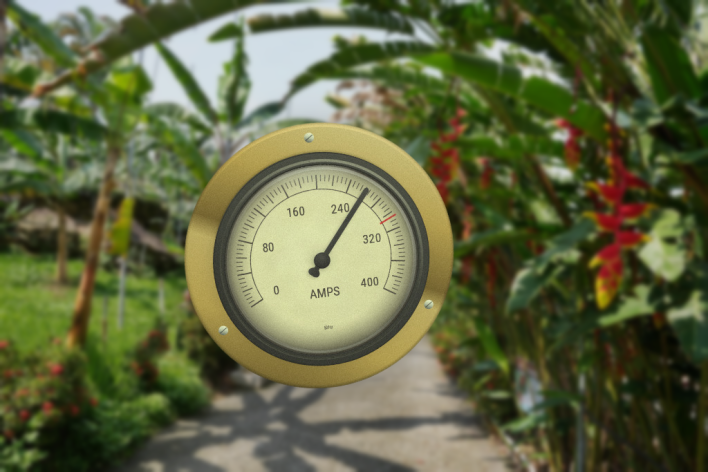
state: 260 A
